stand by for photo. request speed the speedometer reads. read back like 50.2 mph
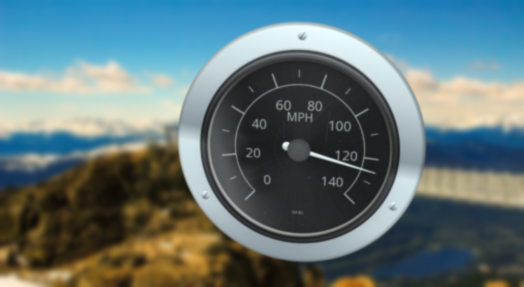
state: 125 mph
